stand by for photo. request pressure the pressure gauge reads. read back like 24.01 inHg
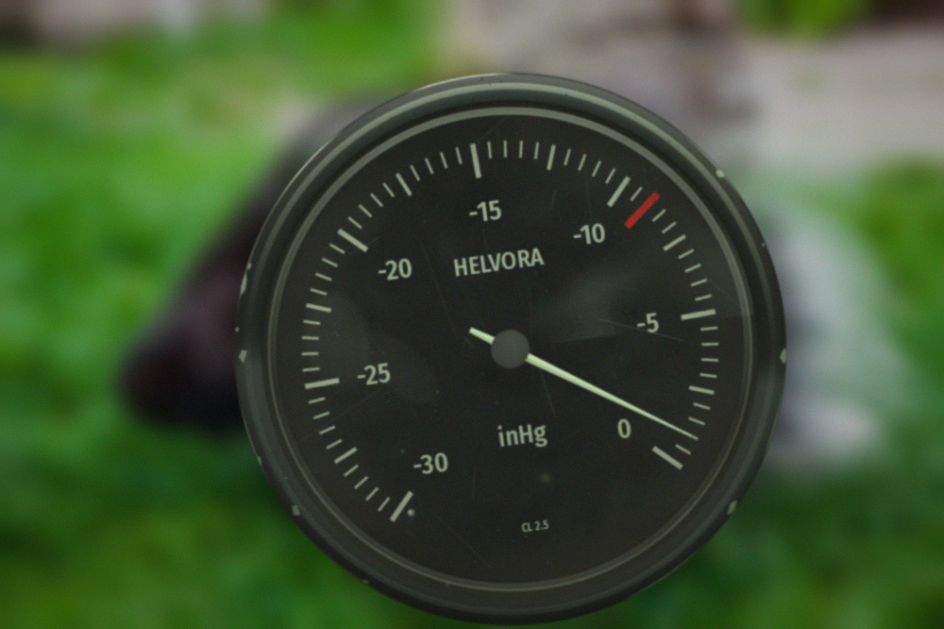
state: -1 inHg
